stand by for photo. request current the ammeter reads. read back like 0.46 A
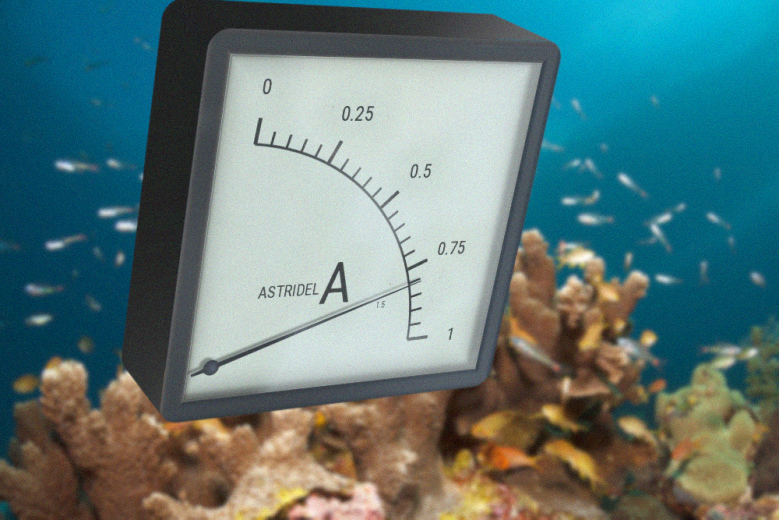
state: 0.8 A
